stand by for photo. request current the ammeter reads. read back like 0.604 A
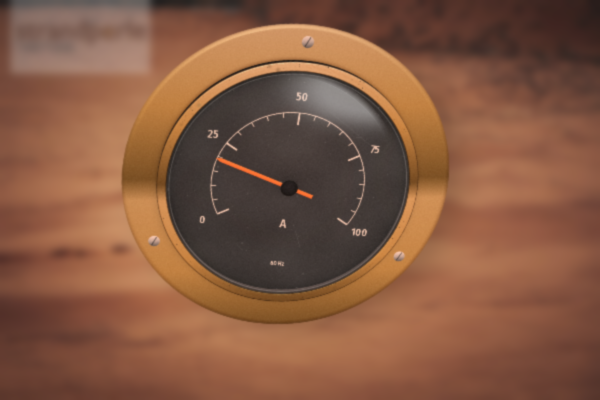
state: 20 A
